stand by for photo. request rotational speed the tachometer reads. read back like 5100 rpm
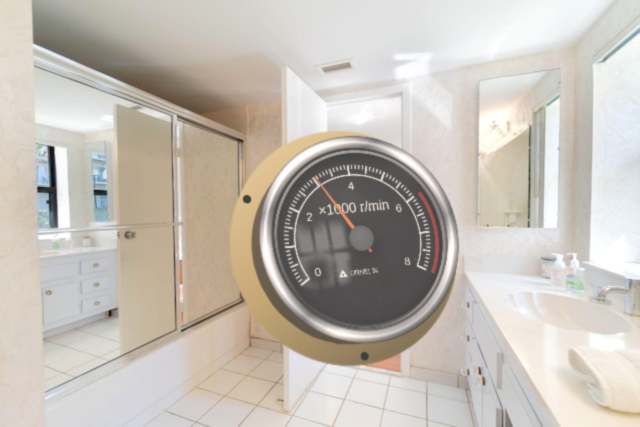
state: 3000 rpm
